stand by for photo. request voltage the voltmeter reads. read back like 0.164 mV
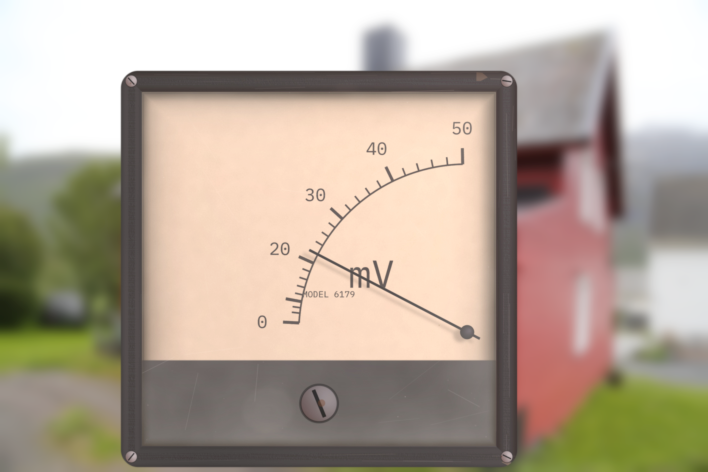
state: 22 mV
